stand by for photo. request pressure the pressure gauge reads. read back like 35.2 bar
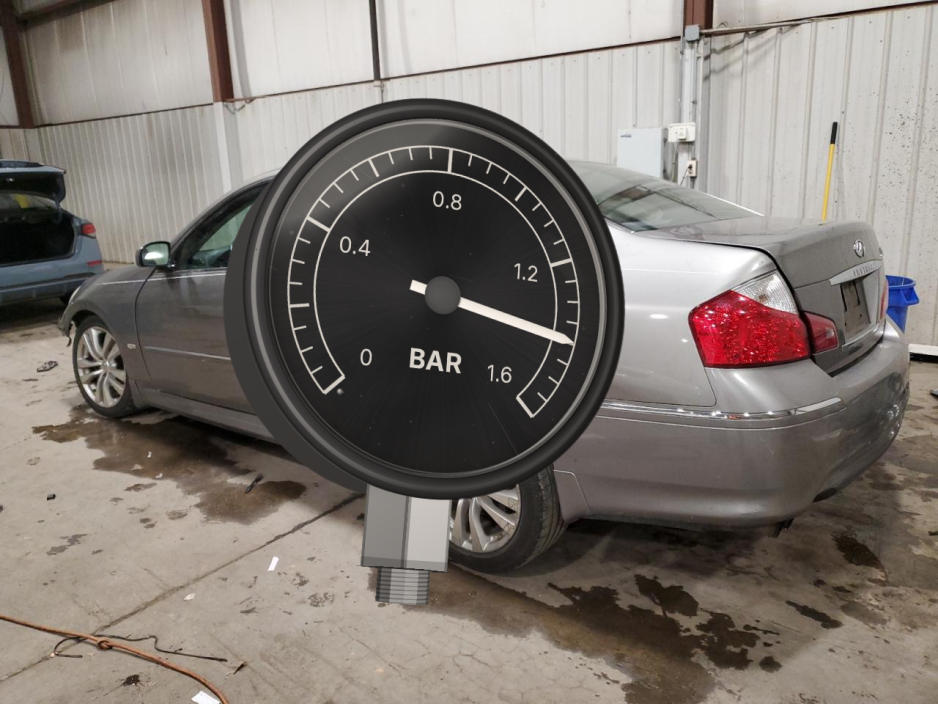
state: 1.4 bar
